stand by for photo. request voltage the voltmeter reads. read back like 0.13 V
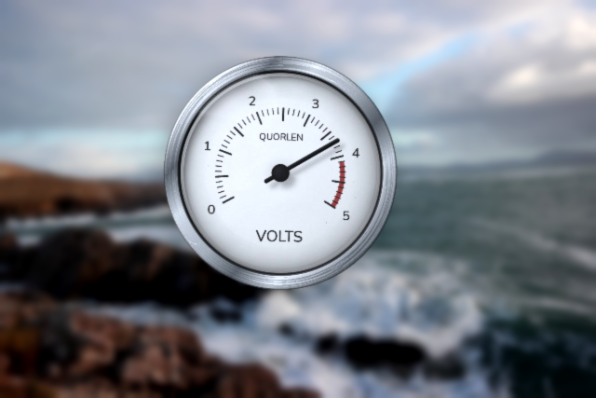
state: 3.7 V
